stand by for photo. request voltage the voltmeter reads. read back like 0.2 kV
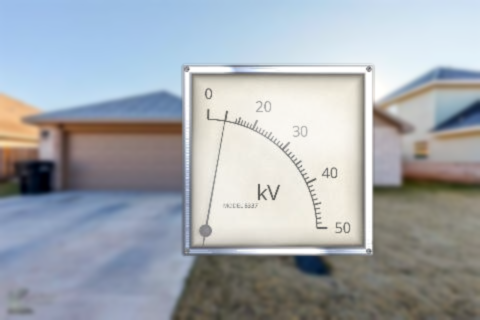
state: 10 kV
